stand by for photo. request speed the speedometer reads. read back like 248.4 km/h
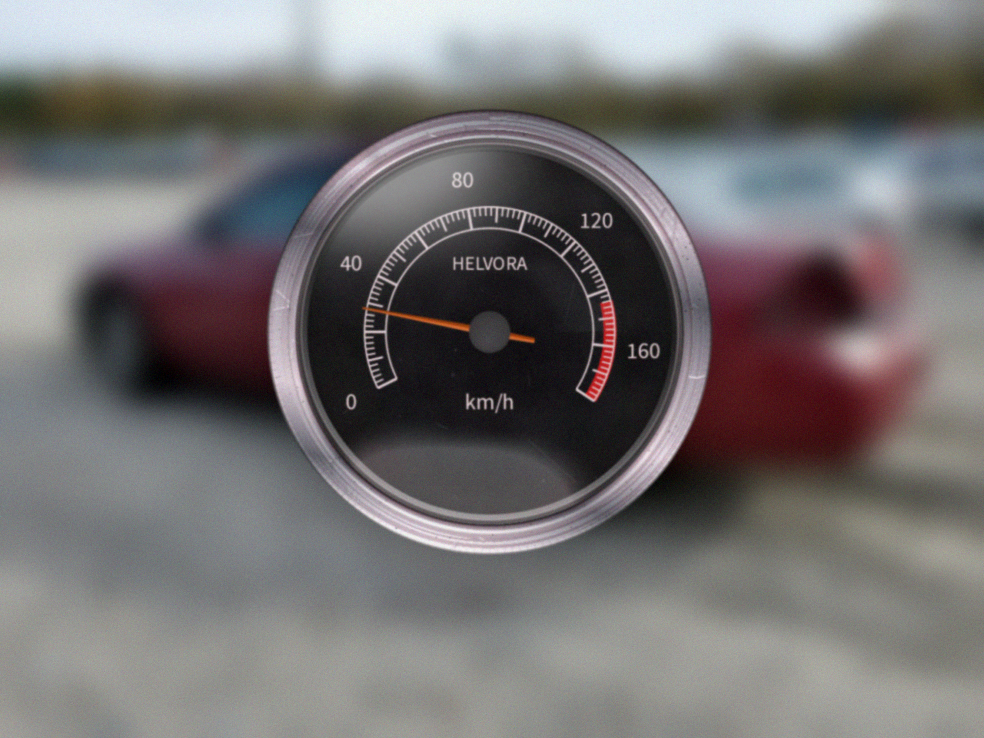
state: 28 km/h
